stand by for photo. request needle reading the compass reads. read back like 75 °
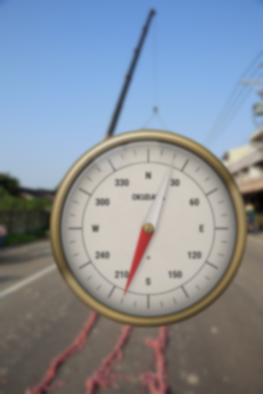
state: 200 °
